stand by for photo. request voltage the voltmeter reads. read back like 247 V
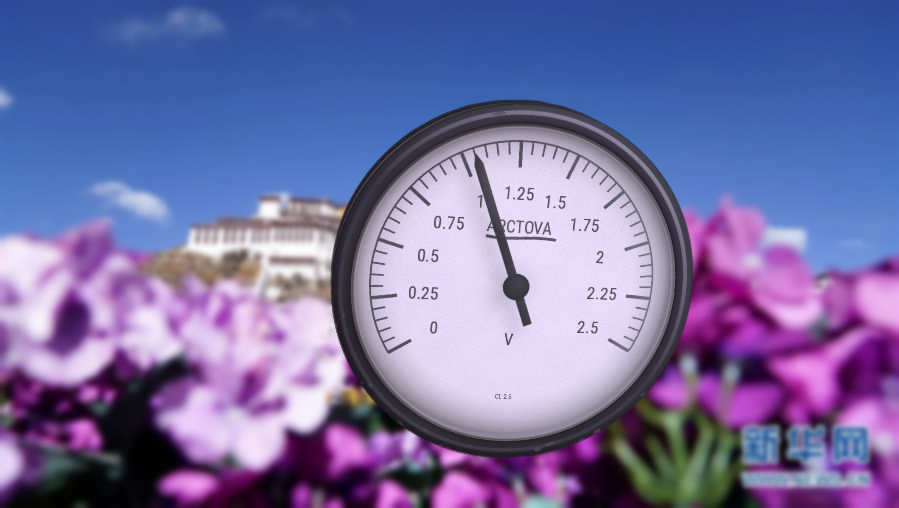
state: 1.05 V
